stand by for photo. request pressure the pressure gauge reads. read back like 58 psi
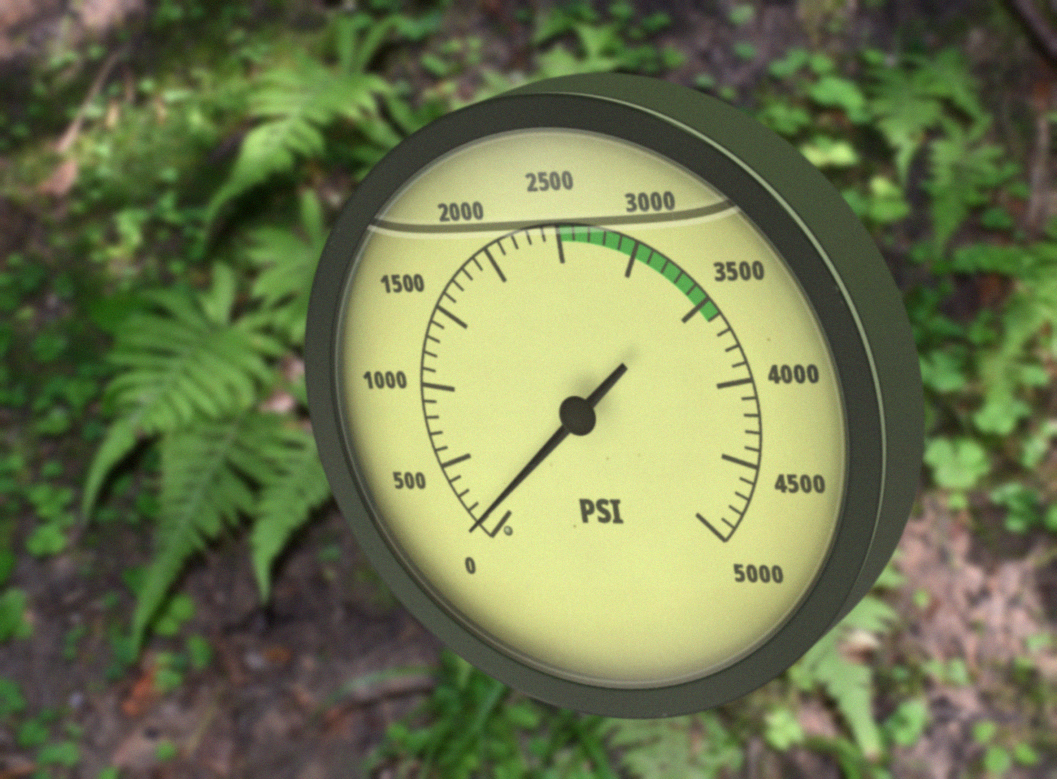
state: 100 psi
